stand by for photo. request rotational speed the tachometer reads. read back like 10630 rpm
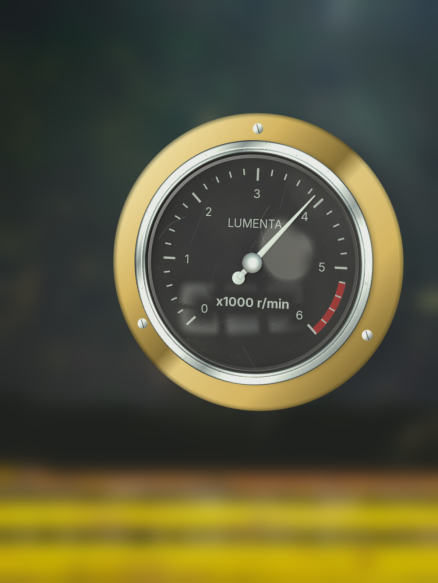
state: 3900 rpm
